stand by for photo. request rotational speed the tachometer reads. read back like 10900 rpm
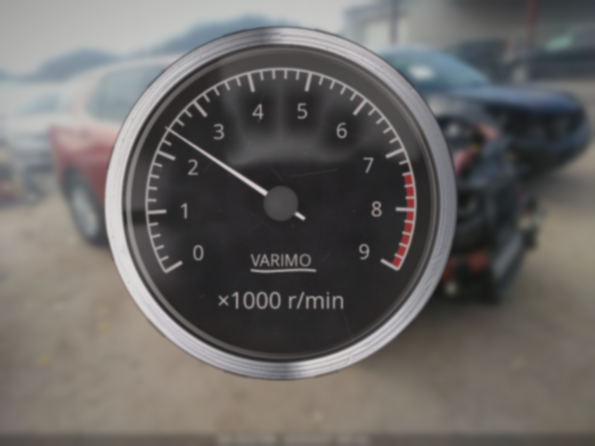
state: 2400 rpm
